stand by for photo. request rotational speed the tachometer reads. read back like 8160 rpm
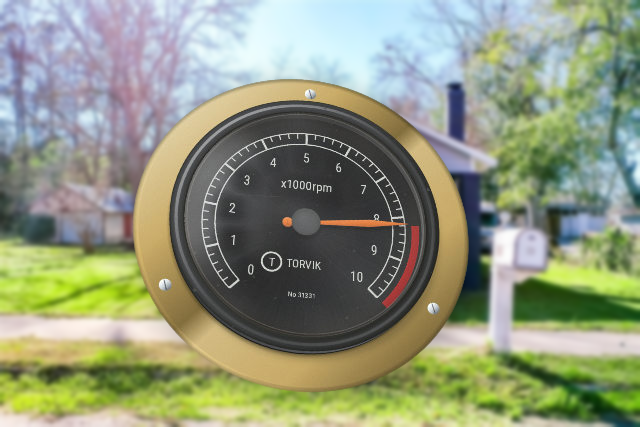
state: 8200 rpm
